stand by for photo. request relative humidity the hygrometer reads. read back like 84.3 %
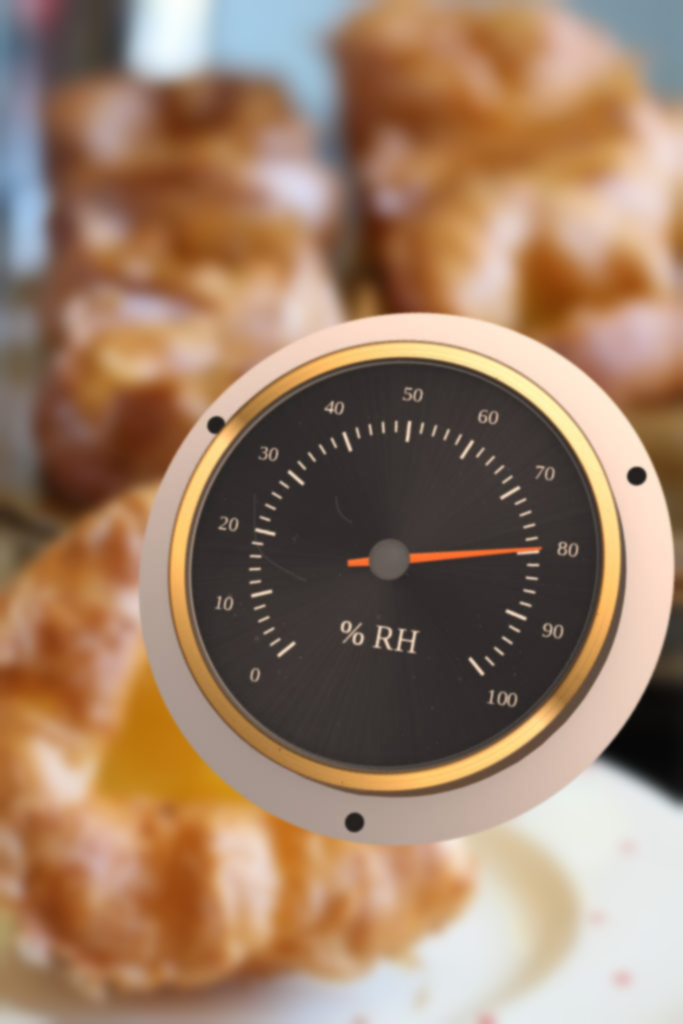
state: 80 %
